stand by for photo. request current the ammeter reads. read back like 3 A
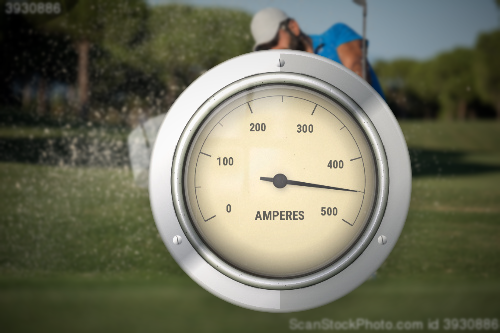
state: 450 A
